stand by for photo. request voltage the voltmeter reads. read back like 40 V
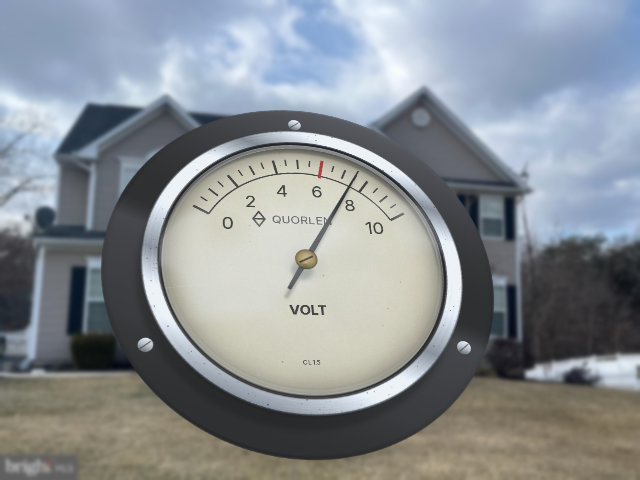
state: 7.5 V
